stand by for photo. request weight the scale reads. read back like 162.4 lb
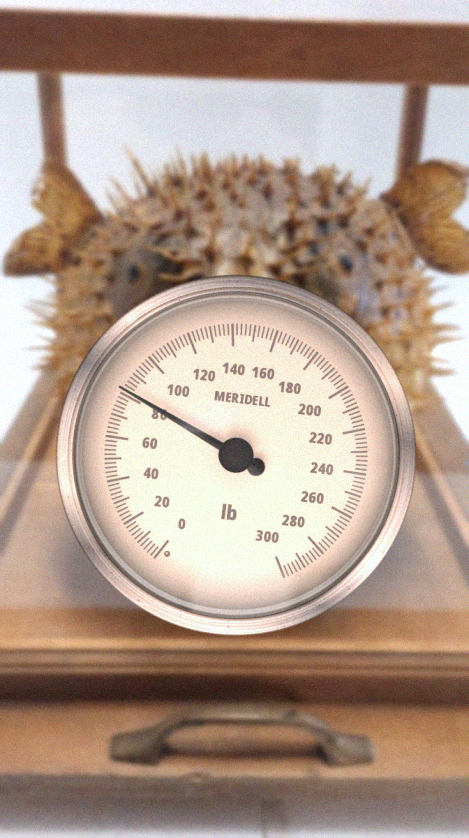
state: 82 lb
